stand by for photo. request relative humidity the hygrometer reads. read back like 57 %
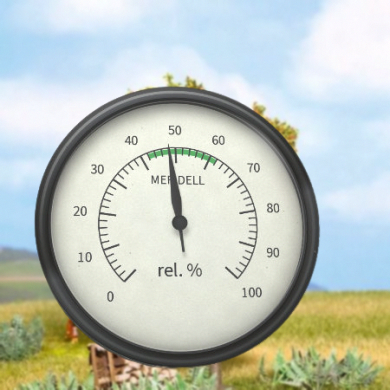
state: 48 %
